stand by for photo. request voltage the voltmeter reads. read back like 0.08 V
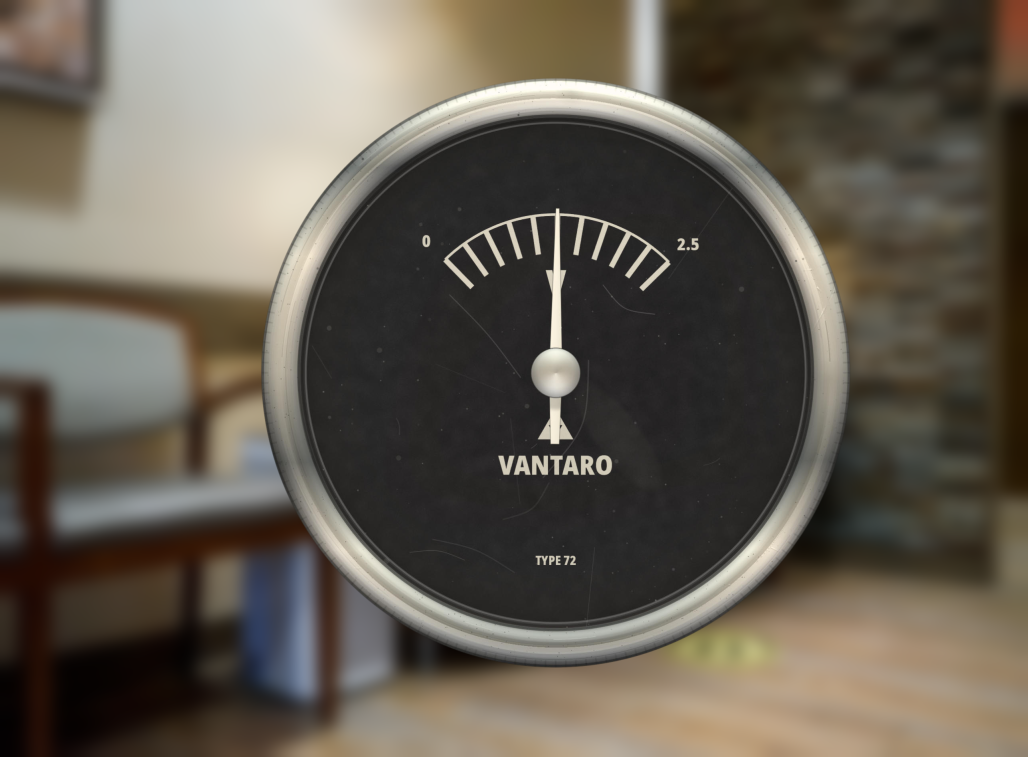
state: 1.25 V
